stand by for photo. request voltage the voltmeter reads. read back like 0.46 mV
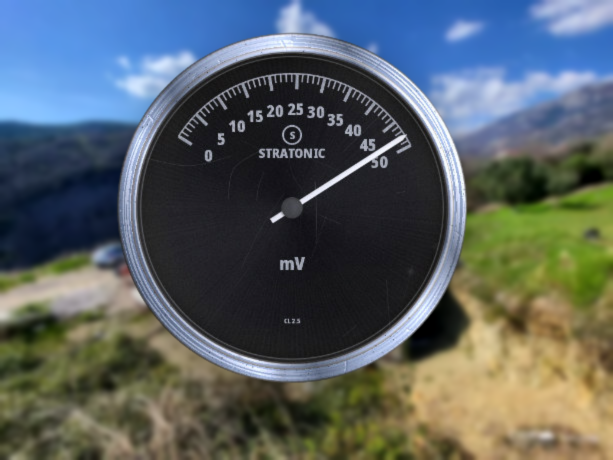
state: 48 mV
